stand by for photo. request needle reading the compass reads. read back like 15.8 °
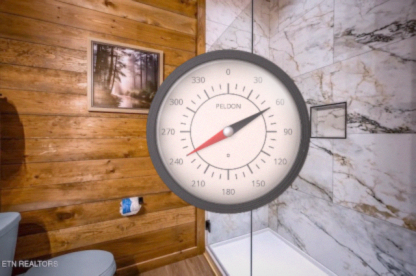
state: 240 °
